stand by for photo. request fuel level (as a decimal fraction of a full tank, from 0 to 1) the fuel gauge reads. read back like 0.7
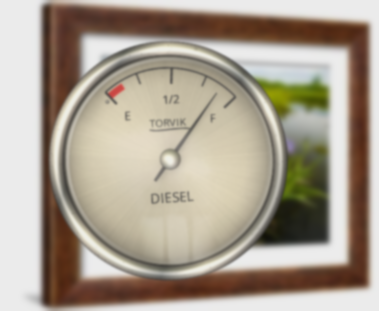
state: 0.875
